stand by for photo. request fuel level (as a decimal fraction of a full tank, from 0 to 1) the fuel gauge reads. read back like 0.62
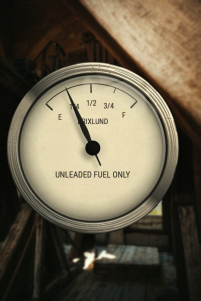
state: 0.25
